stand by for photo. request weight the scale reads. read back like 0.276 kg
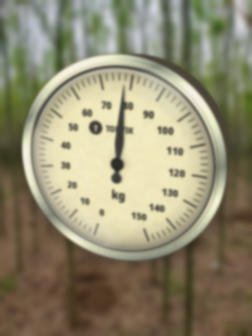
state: 78 kg
